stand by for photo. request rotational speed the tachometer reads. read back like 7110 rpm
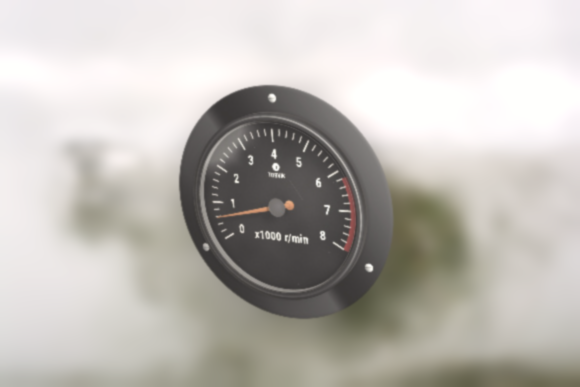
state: 600 rpm
